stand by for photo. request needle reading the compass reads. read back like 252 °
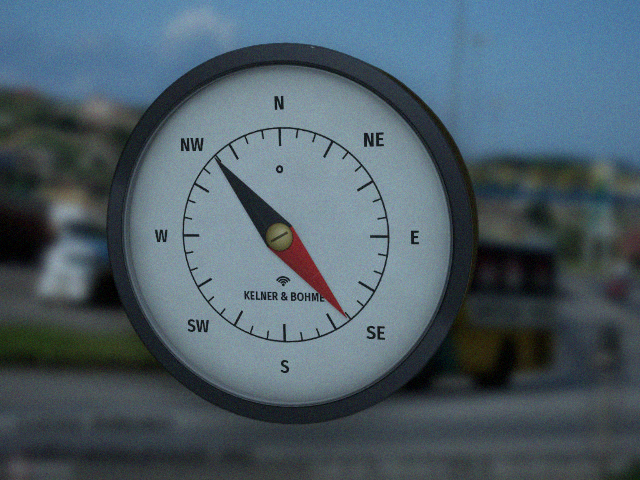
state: 140 °
